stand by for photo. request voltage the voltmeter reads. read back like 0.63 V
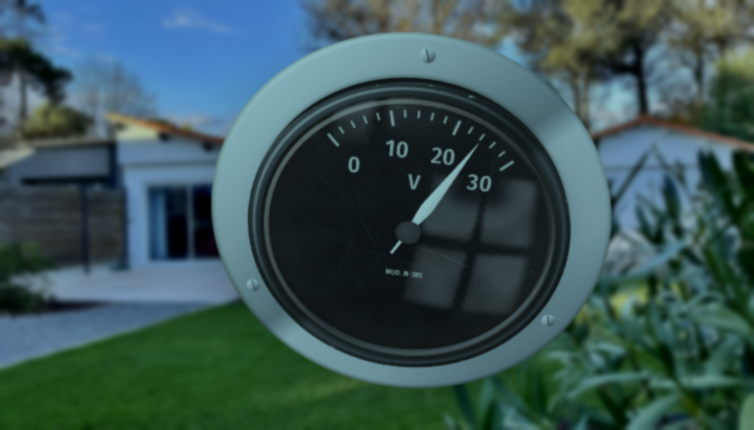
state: 24 V
